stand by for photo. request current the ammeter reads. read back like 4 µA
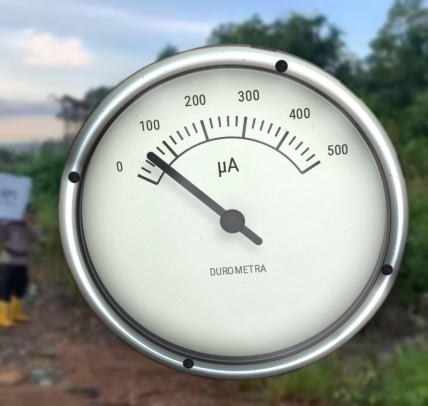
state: 60 µA
